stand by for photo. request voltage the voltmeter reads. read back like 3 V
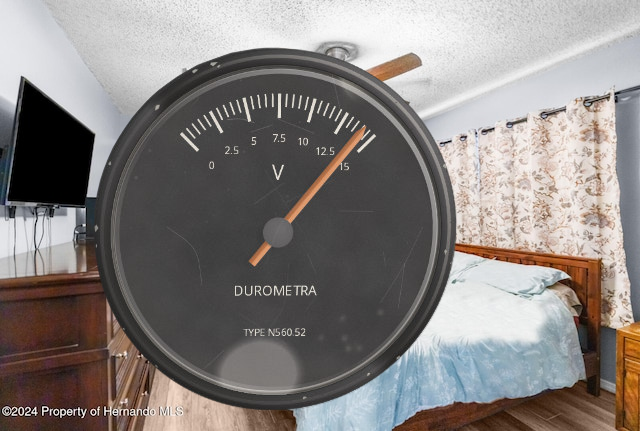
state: 14 V
